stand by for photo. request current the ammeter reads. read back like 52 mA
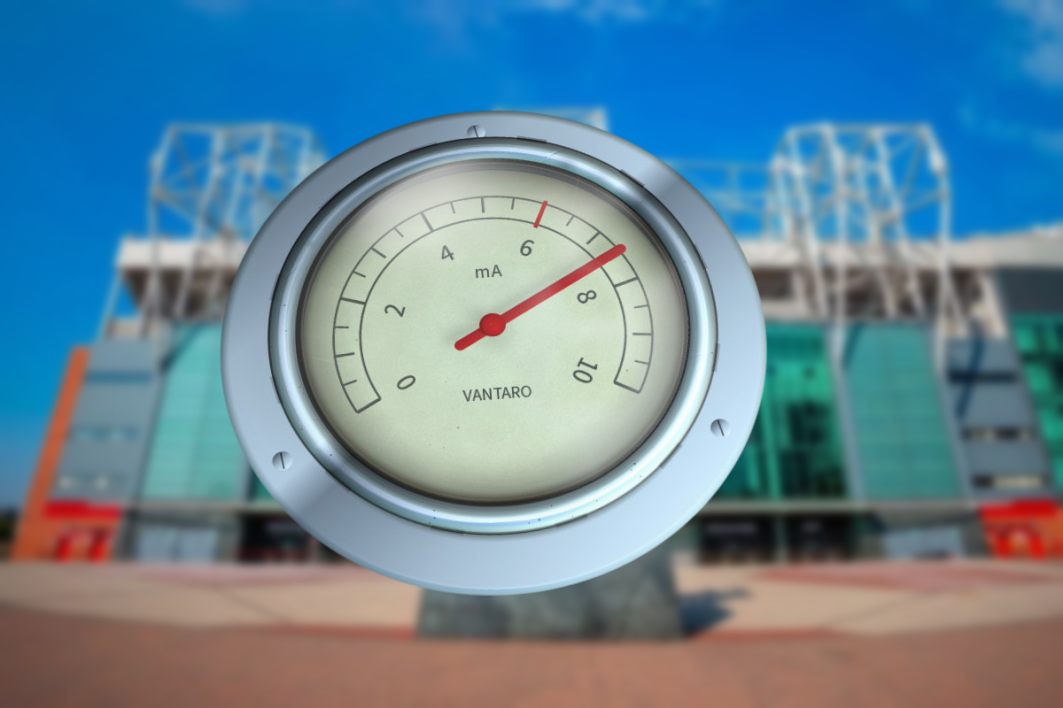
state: 7.5 mA
